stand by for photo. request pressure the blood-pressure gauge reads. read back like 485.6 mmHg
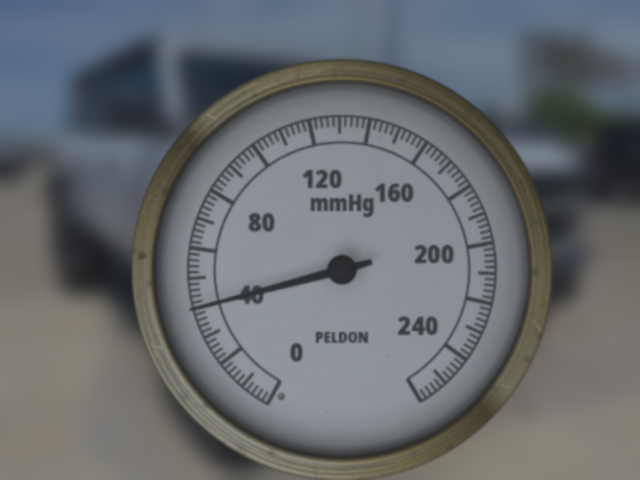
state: 40 mmHg
